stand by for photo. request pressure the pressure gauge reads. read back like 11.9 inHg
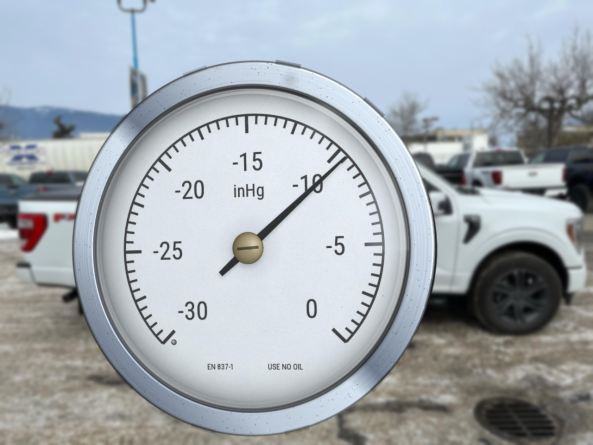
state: -9.5 inHg
